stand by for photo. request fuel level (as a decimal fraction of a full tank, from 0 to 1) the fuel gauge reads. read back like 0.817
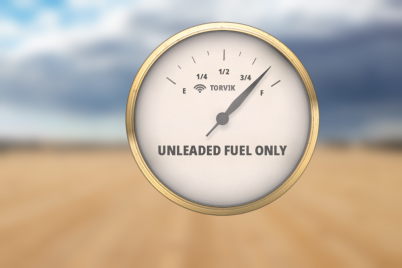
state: 0.875
